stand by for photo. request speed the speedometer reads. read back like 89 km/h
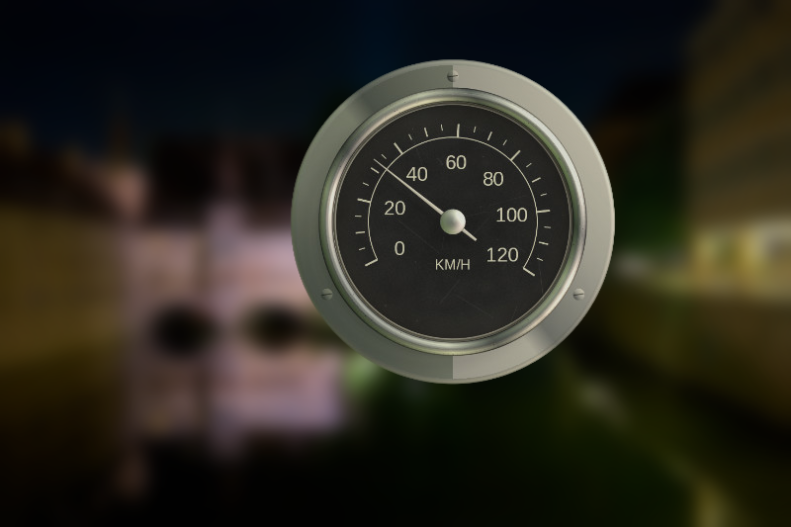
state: 32.5 km/h
